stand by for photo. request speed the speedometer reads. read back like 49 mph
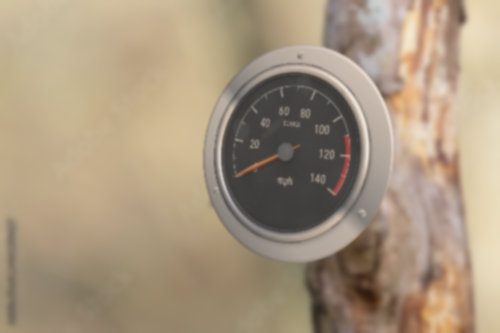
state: 0 mph
